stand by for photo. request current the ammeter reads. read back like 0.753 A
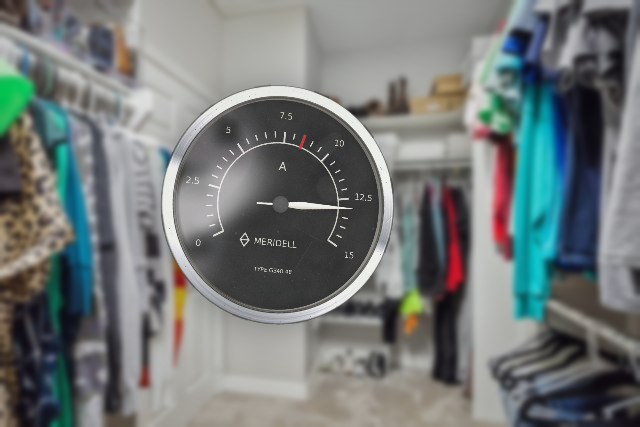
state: 13 A
